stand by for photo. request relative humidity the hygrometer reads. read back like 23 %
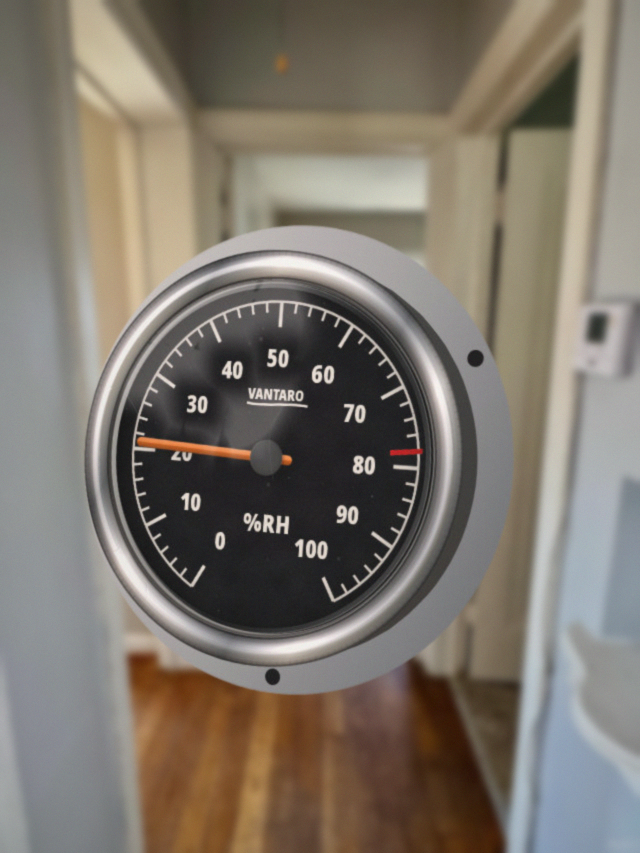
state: 21 %
